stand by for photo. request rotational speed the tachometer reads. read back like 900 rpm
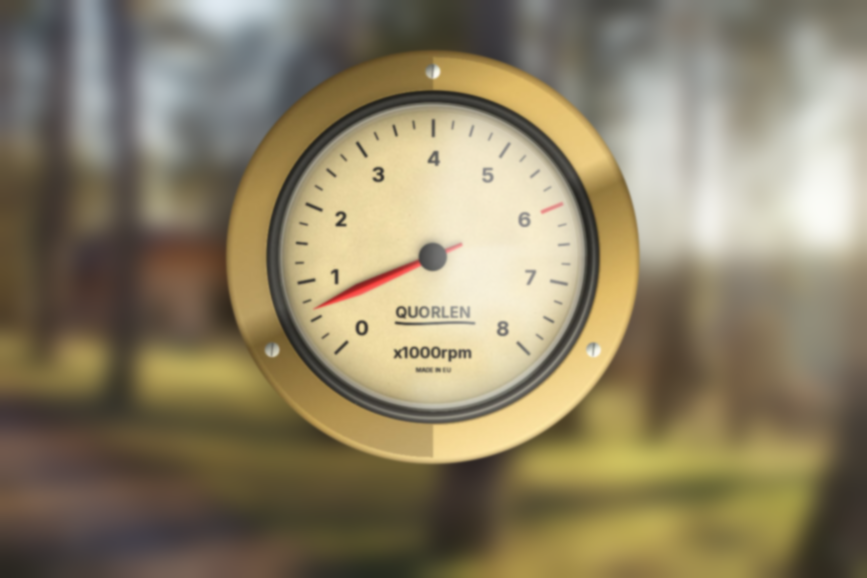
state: 625 rpm
